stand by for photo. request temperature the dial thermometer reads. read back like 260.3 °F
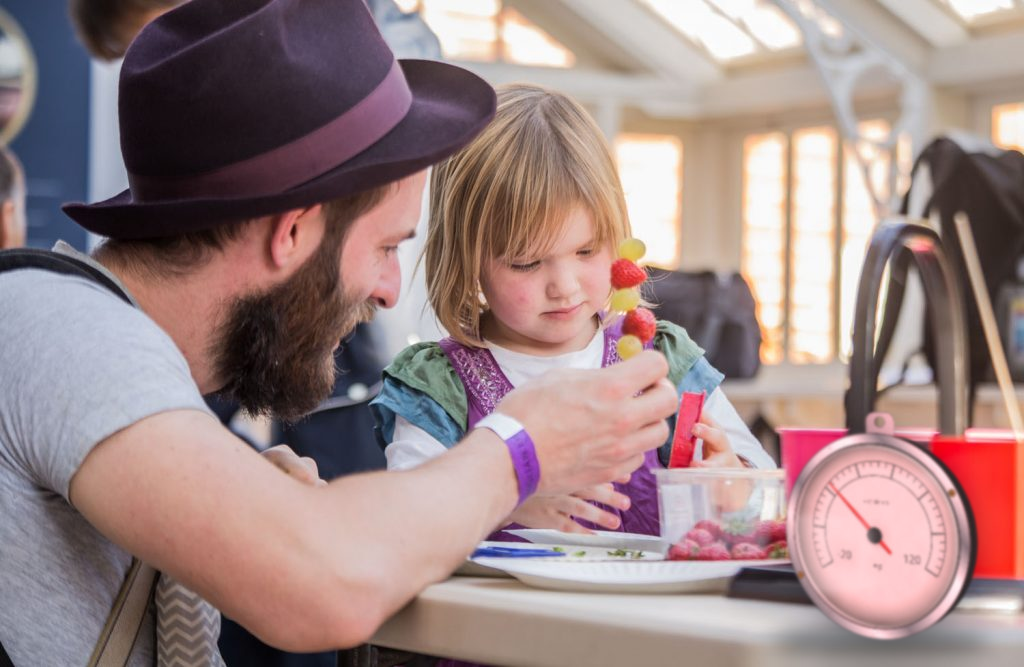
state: 24 °F
